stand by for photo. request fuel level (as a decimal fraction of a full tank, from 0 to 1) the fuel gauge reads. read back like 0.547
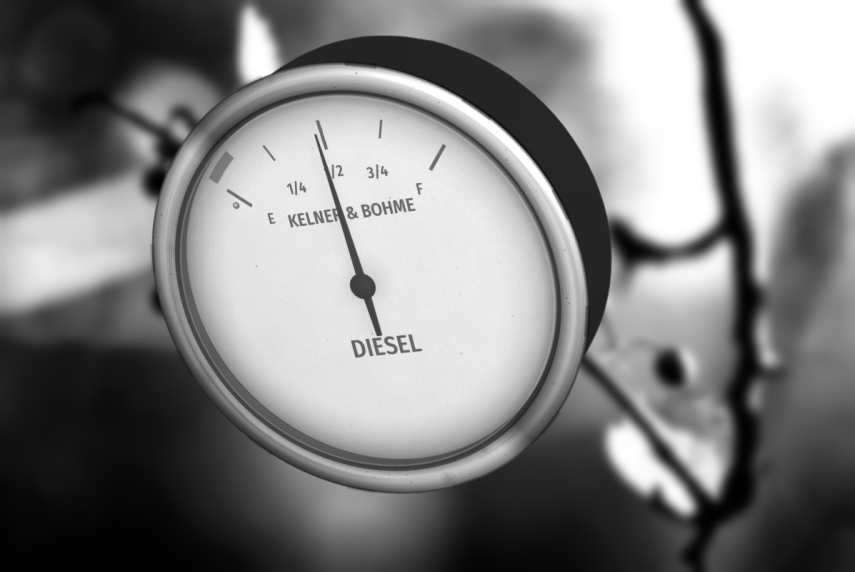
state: 0.5
